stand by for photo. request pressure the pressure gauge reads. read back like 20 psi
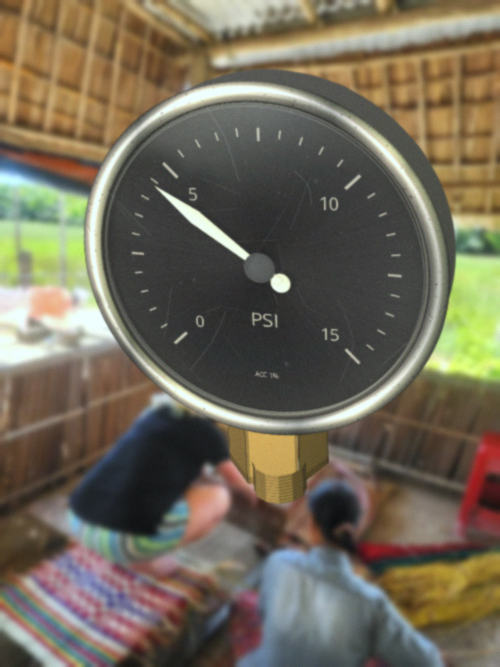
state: 4.5 psi
